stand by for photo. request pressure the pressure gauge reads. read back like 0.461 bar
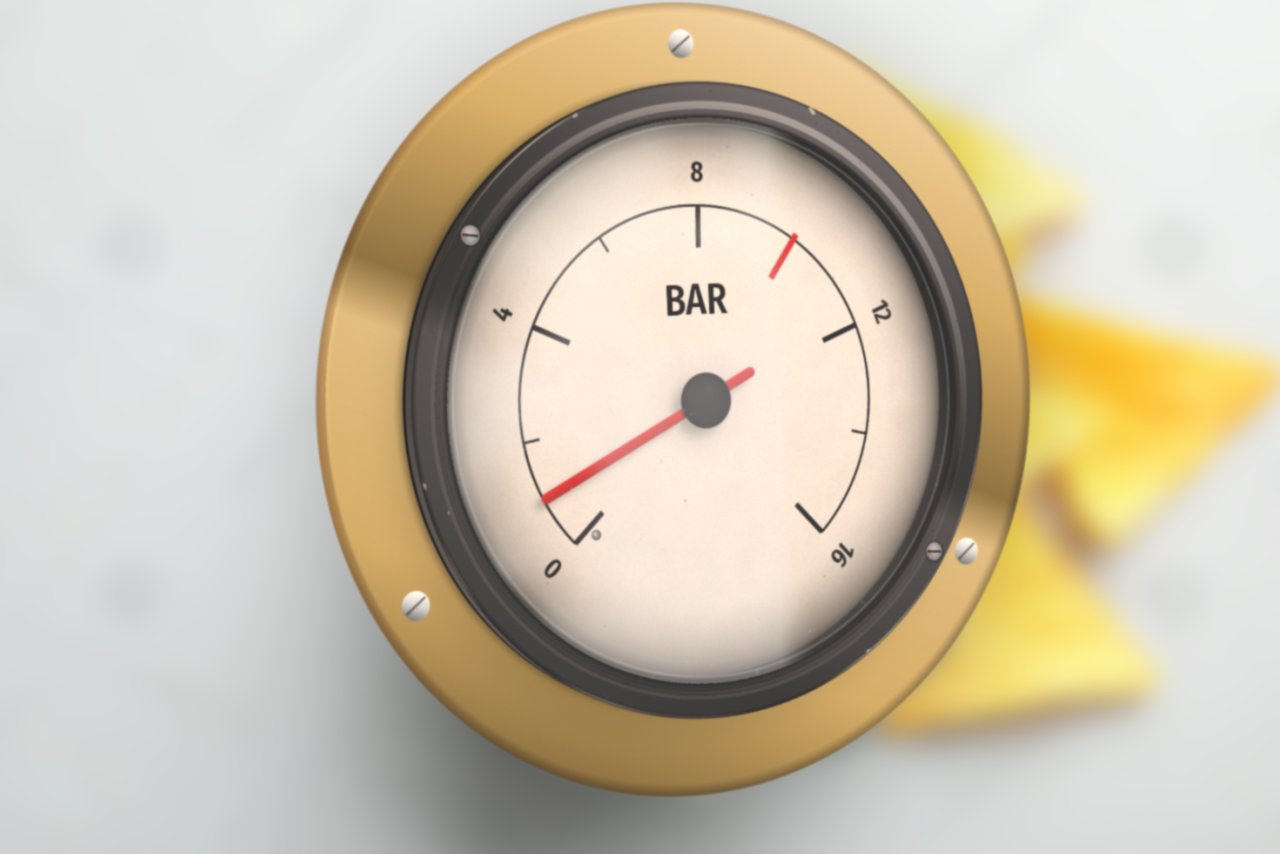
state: 1 bar
